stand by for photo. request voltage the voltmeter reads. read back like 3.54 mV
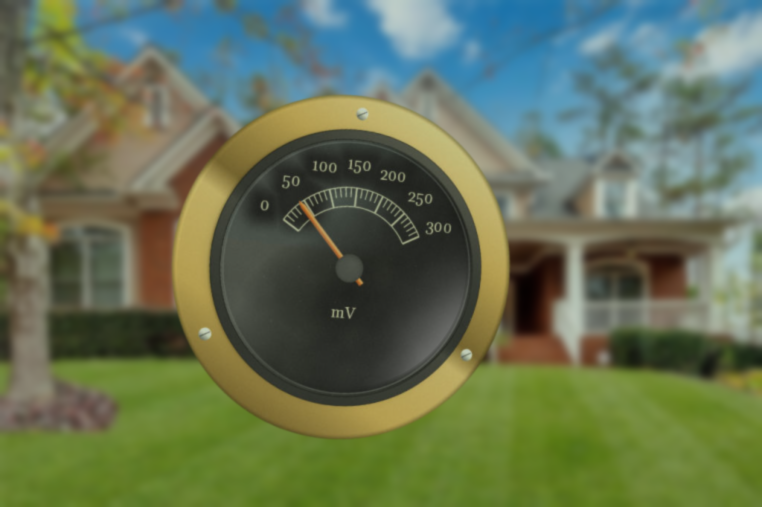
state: 40 mV
